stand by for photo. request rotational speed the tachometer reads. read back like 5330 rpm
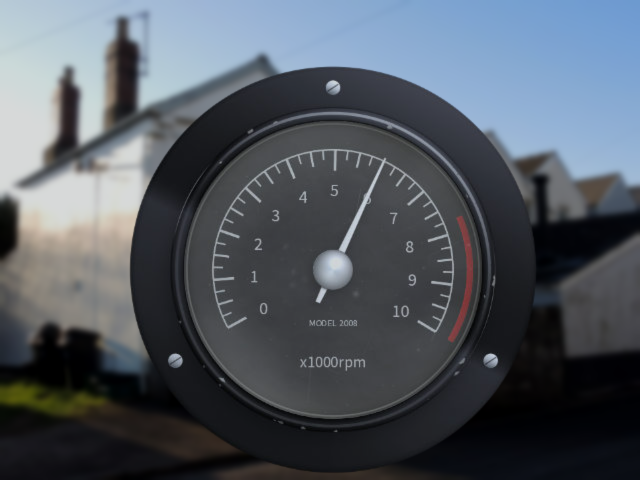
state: 6000 rpm
